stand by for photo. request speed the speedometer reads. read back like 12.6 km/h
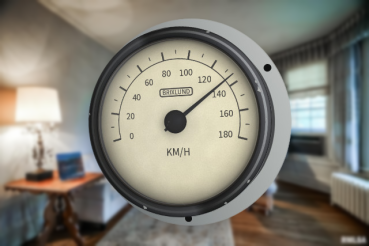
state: 135 km/h
